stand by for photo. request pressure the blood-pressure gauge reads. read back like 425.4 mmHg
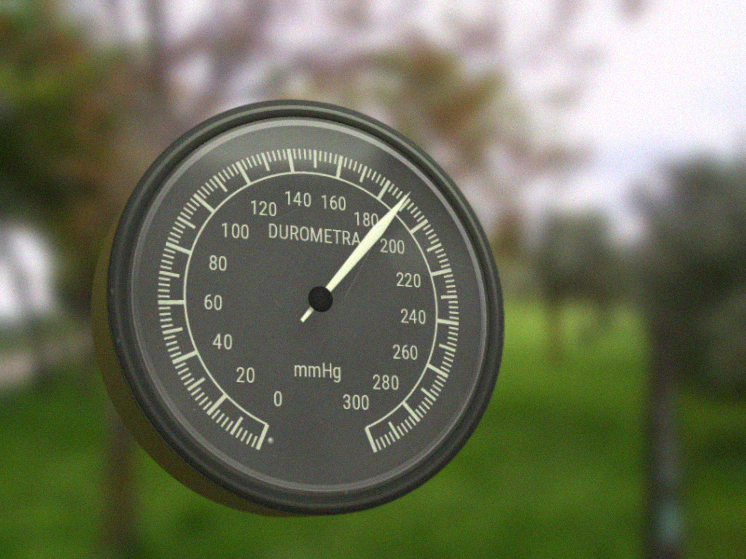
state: 188 mmHg
